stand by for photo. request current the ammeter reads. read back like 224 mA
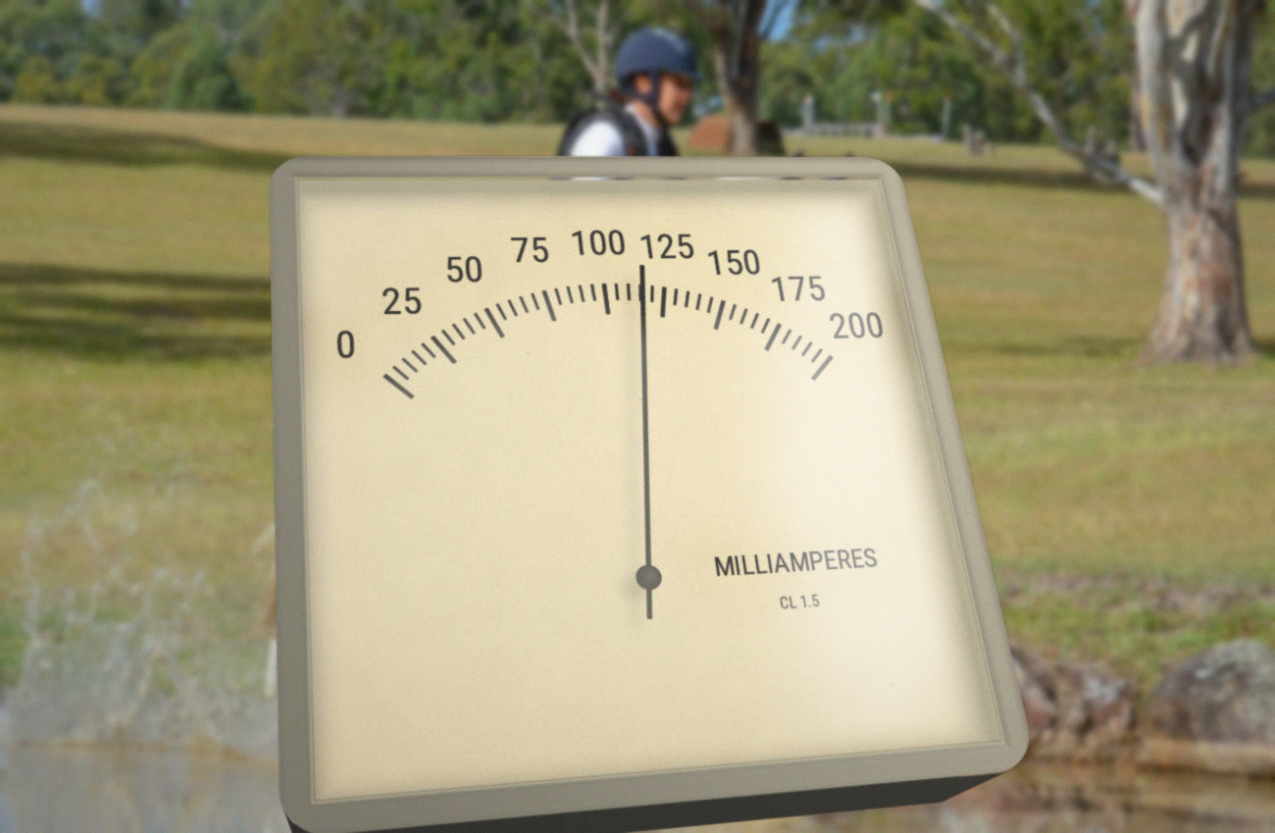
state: 115 mA
